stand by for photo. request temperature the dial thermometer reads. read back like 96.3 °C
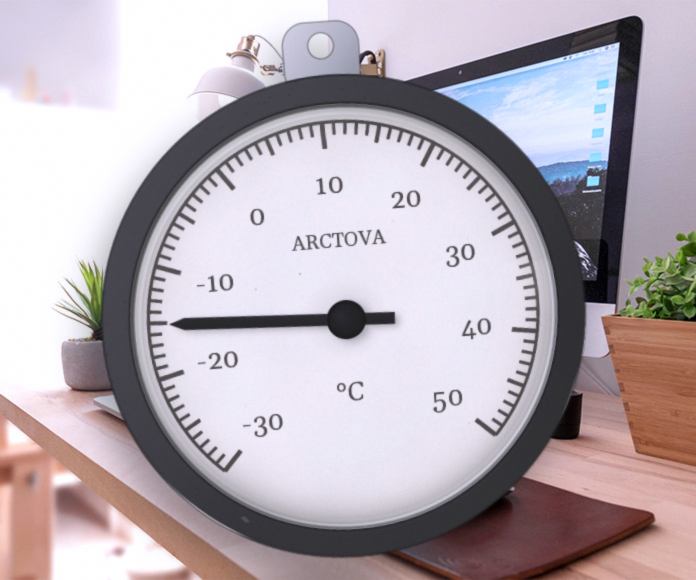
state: -15 °C
